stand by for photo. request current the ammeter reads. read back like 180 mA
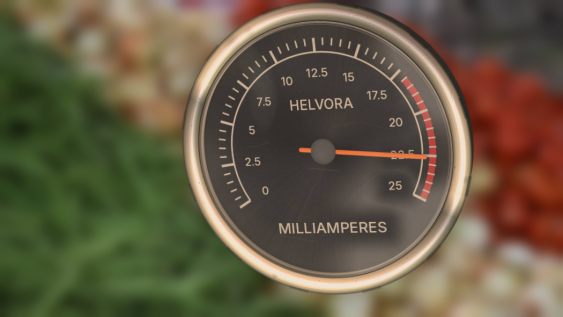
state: 22.5 mA
